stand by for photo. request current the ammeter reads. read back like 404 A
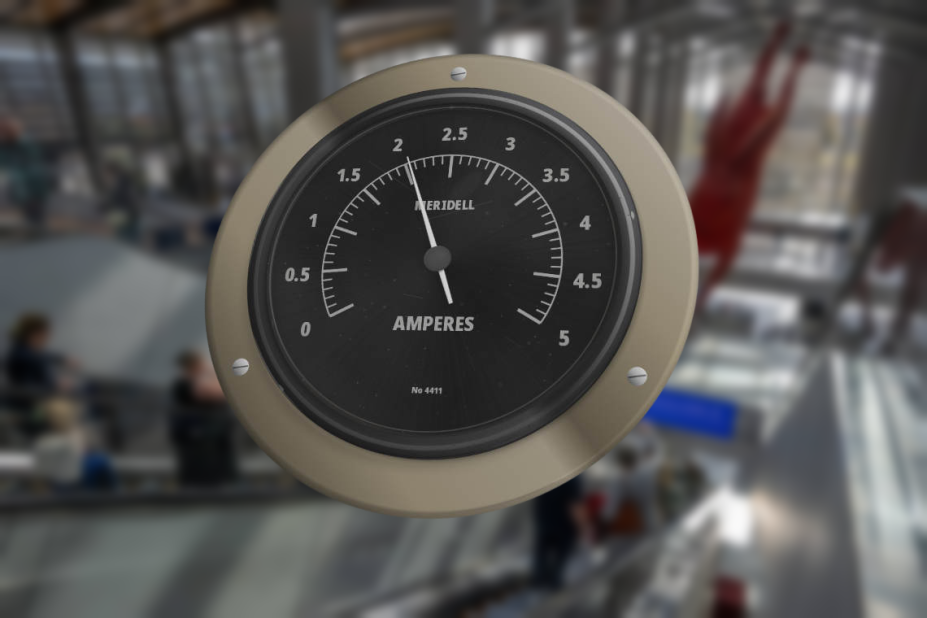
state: 2.05 A
